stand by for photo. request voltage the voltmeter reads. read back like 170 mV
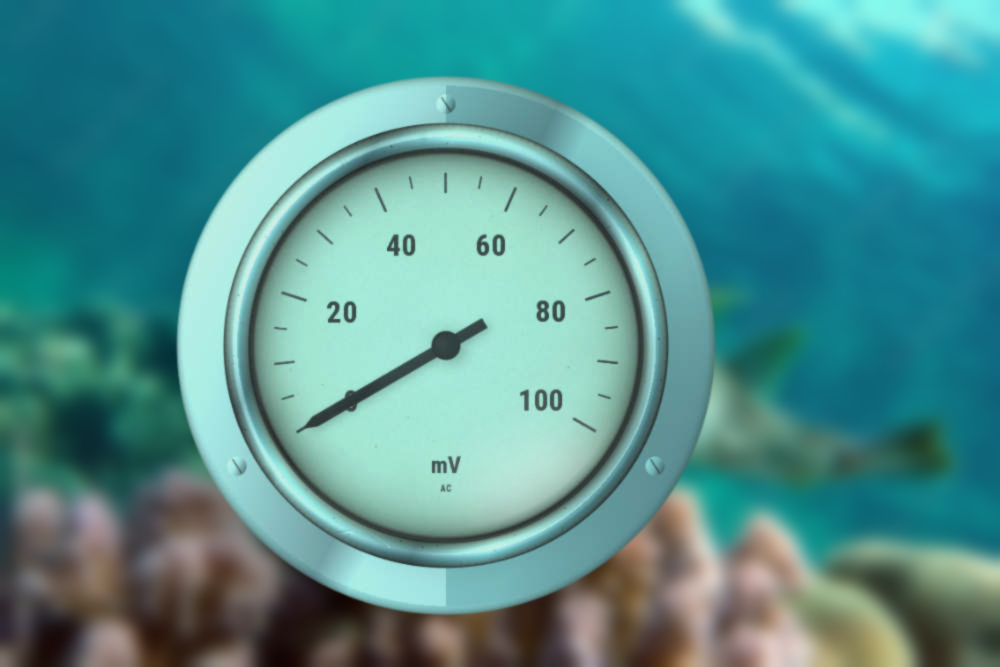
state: 0 mV
